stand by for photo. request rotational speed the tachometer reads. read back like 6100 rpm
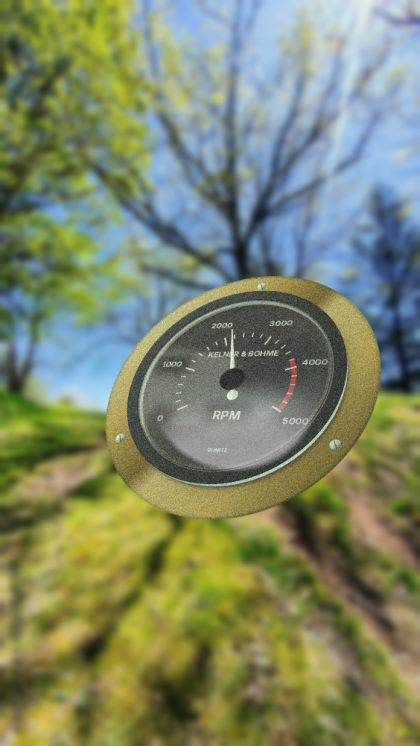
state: 2200 rpm
